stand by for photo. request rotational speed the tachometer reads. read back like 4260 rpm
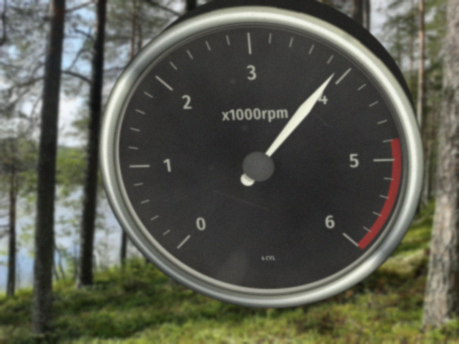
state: 3900 rpm
